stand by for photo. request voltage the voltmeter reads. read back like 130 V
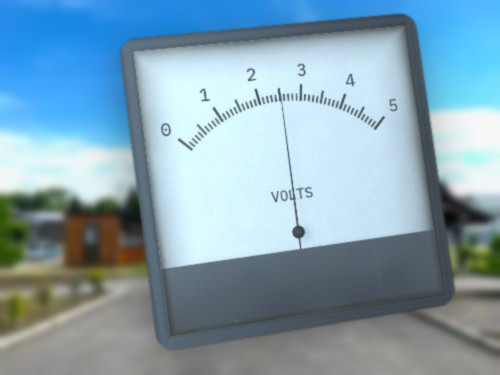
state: 2.5 V
